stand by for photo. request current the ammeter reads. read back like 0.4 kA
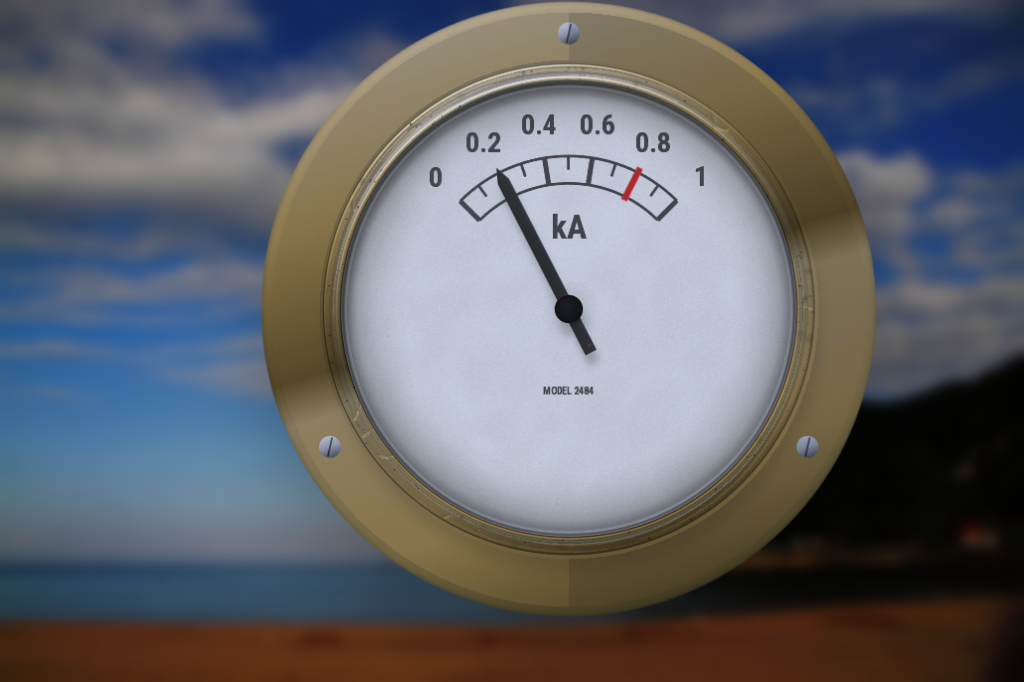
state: 0.2 kA
